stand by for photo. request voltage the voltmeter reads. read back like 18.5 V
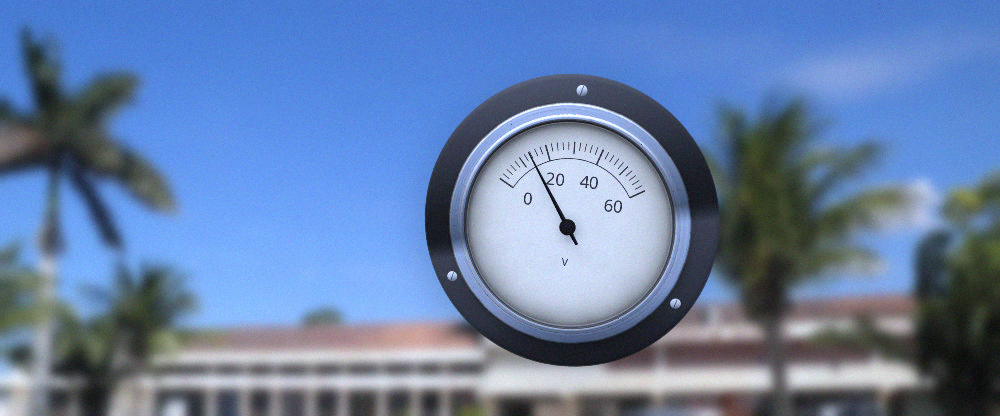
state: 14 V
